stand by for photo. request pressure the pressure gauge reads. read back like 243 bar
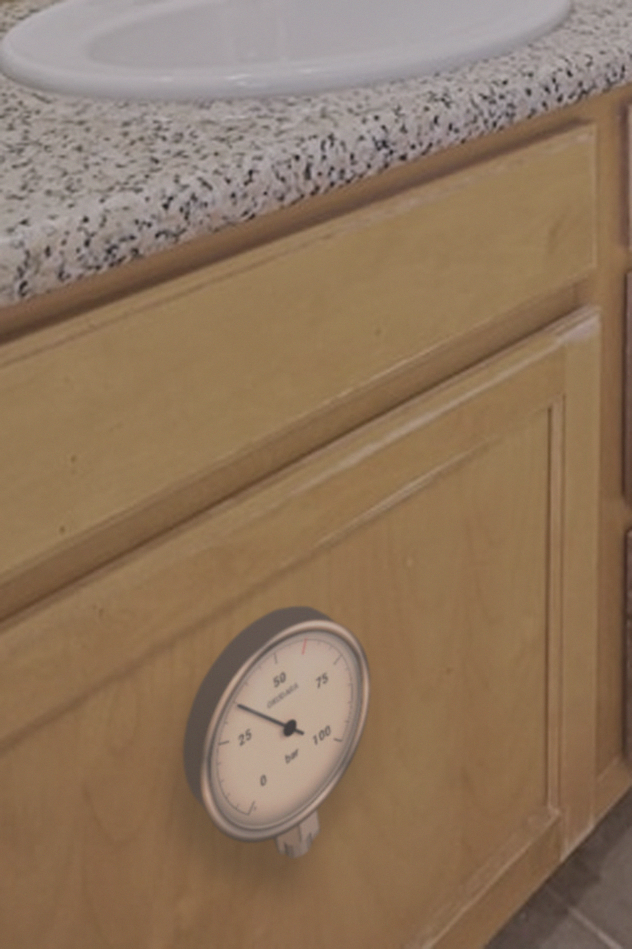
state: 35 bar
